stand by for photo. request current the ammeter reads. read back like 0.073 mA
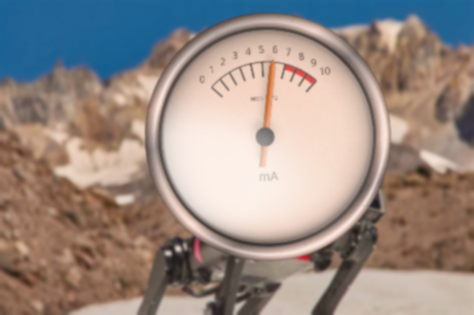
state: 6 mA
